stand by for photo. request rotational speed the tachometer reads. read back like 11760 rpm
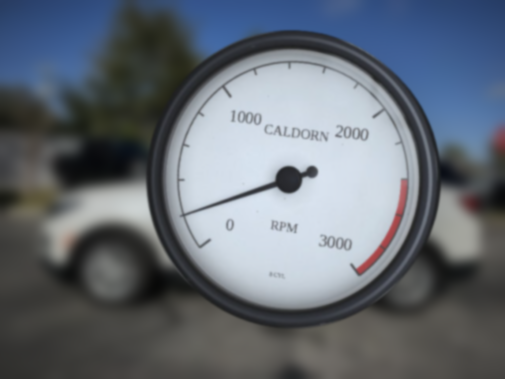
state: 200 rpm
